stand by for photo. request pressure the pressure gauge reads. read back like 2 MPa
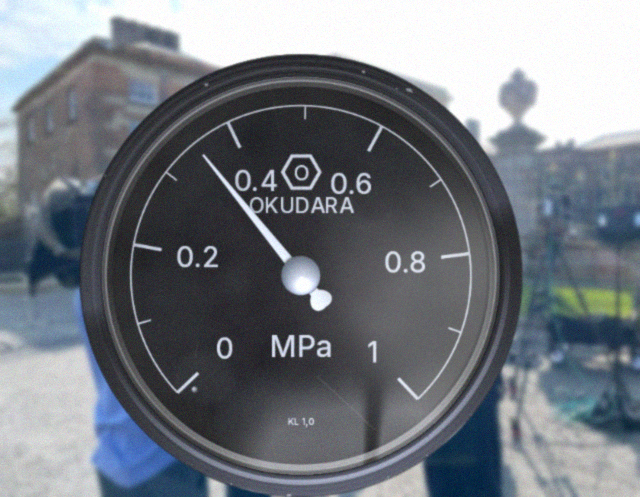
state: 0.35 MPa
